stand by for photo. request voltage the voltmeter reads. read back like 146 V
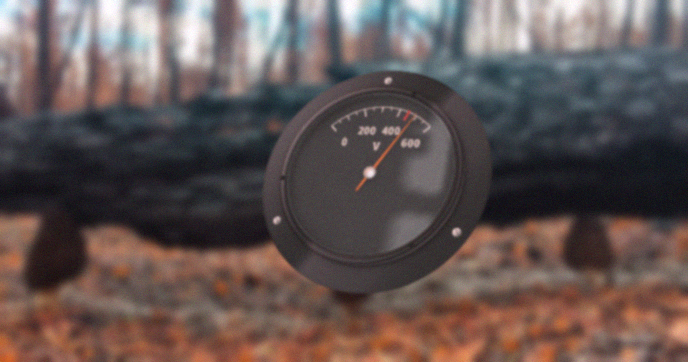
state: 500 V
